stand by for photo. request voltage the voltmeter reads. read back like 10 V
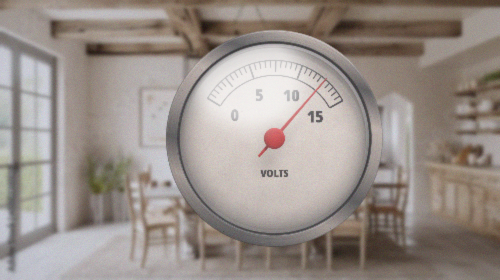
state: 12.5 V
